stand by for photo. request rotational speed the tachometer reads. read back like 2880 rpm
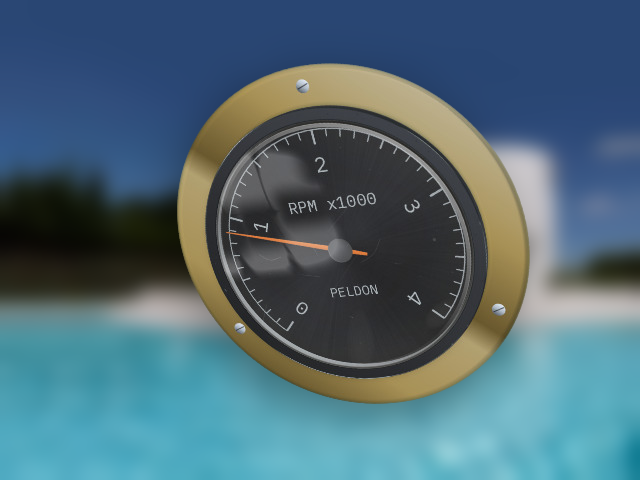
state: 900 rpm
